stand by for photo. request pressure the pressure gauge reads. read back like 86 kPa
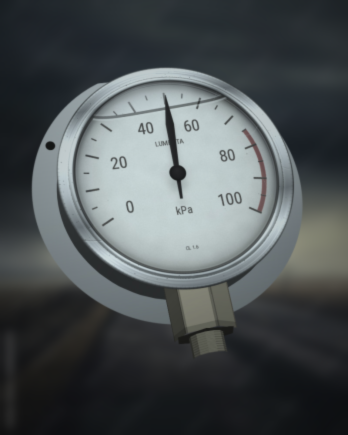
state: 50 kPa
